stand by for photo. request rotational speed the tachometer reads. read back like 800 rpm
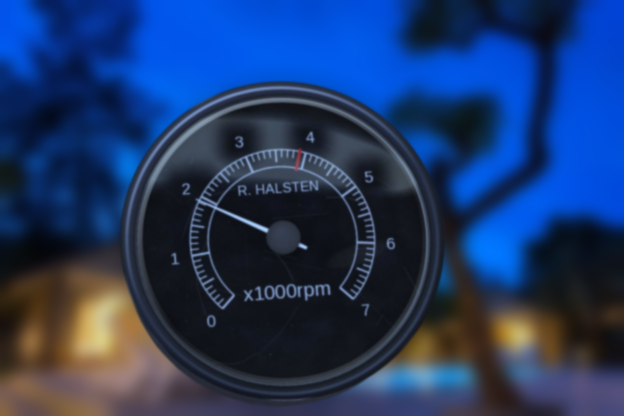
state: 1900 rpm
